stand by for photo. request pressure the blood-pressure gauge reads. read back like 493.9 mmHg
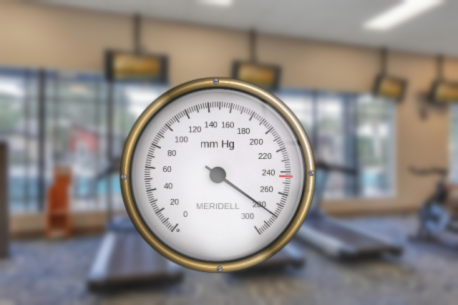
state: 280 mmHg
